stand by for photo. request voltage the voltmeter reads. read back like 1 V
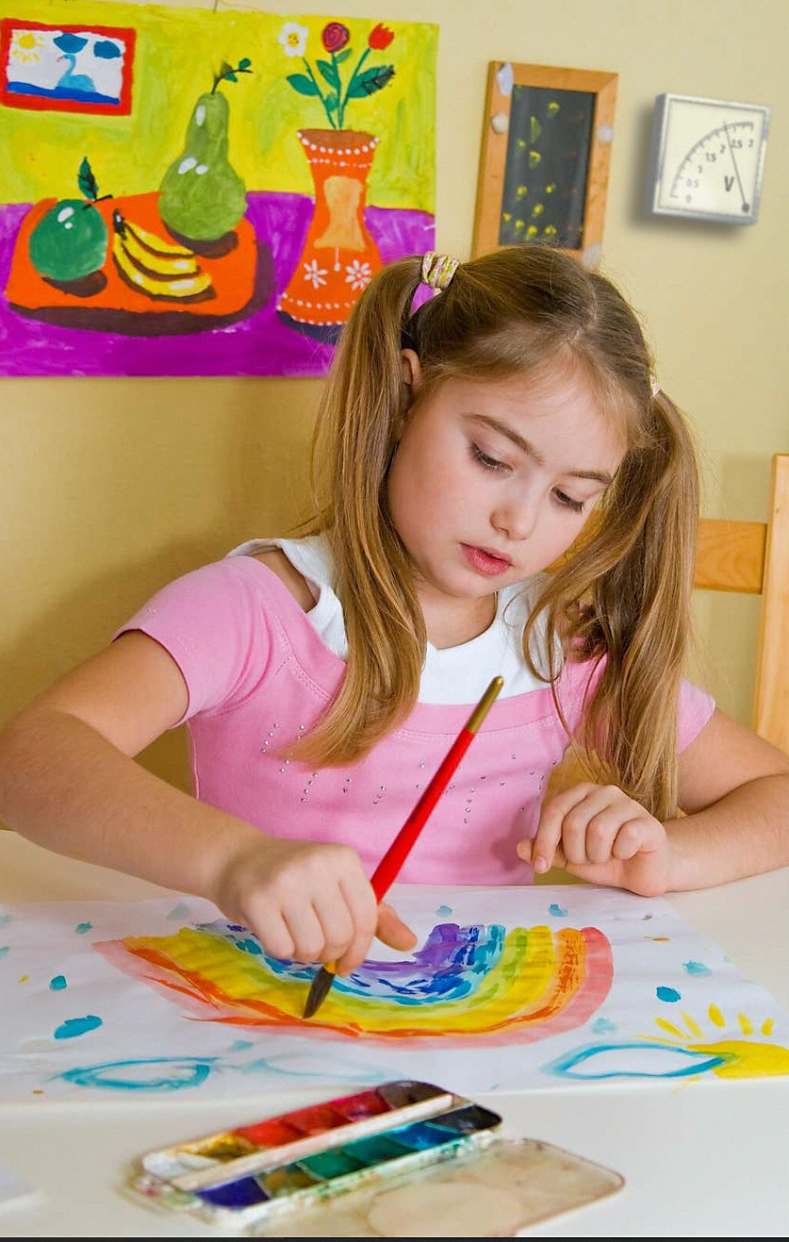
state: 2.25 V
